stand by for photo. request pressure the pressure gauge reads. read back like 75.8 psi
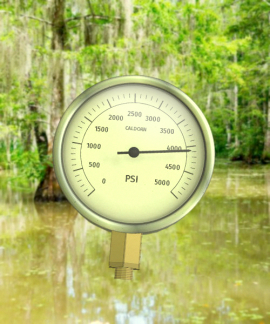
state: 4100 psi
